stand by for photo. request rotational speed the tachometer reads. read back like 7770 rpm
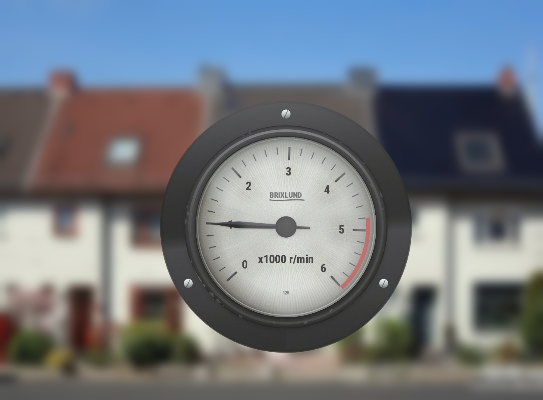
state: 1000 rpm
